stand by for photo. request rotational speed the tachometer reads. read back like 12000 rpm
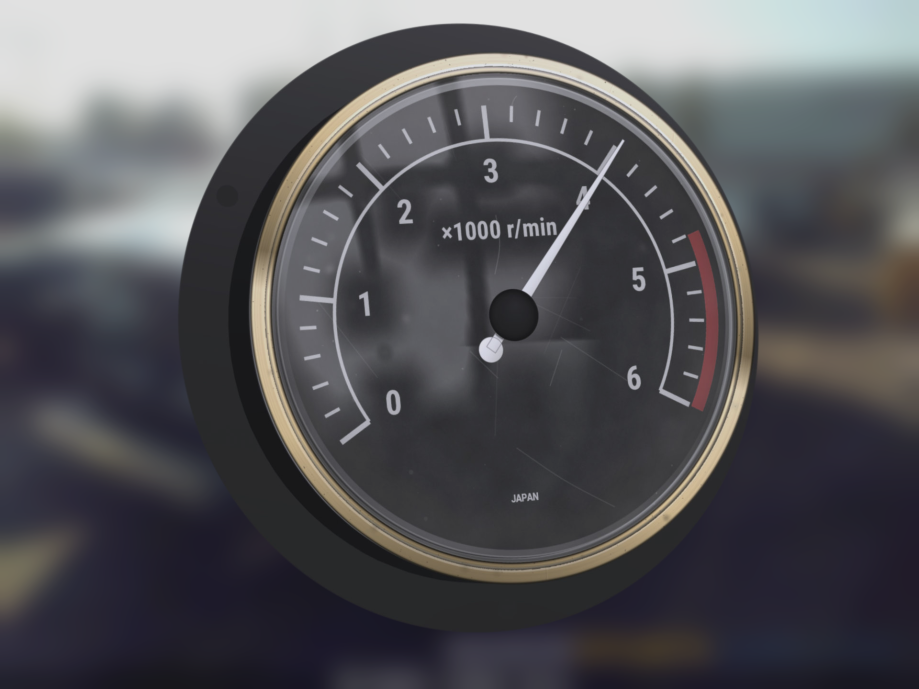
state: 4000 rpm
